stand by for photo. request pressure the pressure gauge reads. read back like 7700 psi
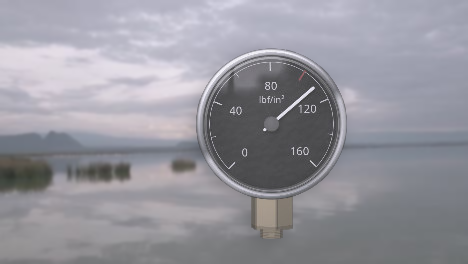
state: 110 psi
